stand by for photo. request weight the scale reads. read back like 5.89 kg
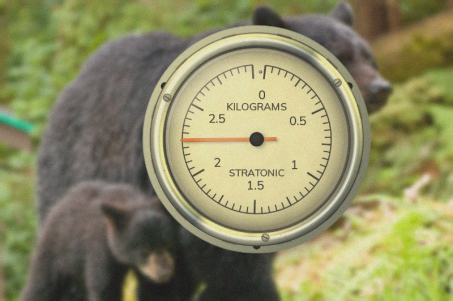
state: 2.25 kg
